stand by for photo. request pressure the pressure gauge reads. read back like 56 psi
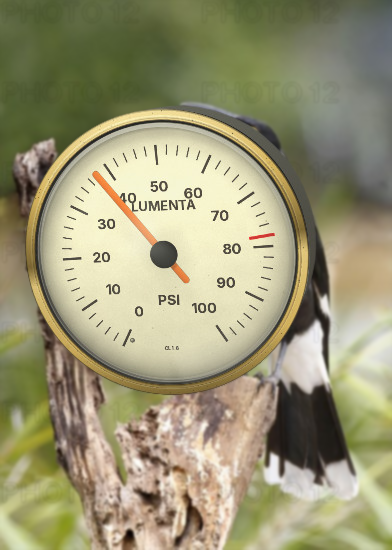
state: 38 psi
